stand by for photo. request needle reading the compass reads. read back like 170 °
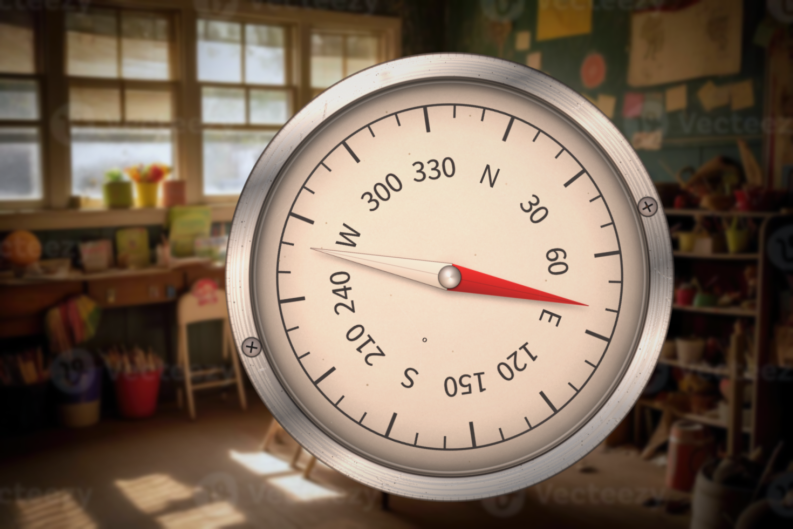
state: 80 °
